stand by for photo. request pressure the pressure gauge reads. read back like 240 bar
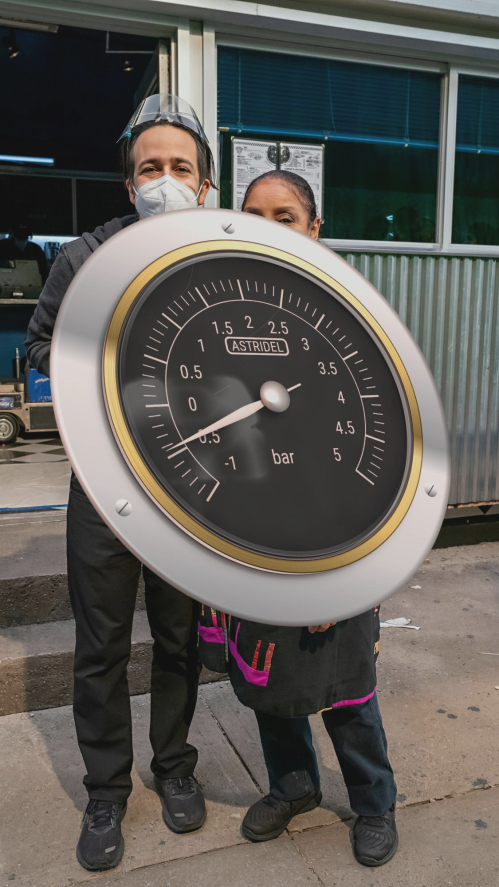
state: -0.45 bar
